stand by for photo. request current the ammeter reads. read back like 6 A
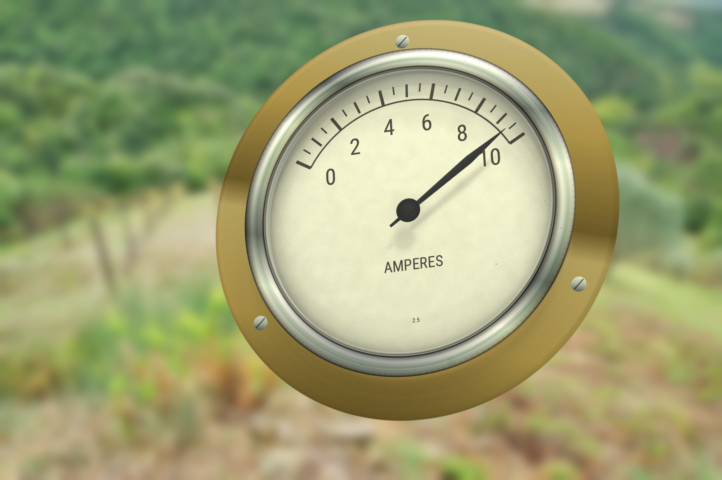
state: 9.5 A
